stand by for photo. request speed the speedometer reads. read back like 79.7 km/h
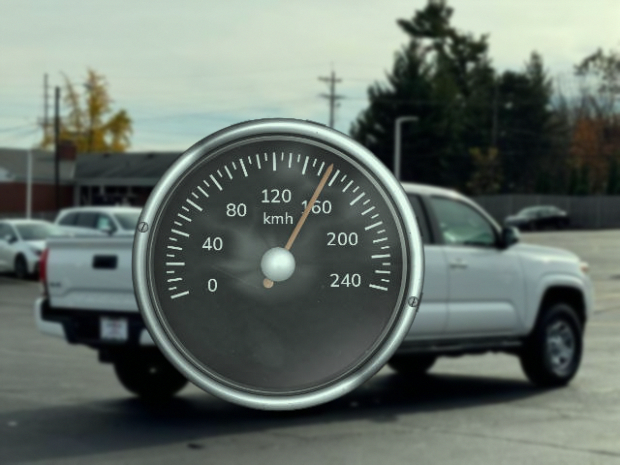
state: 155 km/h
